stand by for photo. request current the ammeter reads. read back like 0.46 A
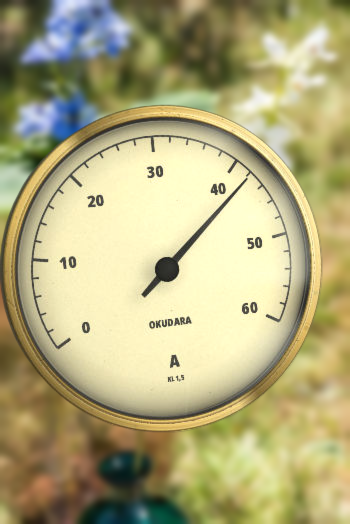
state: 42 A
